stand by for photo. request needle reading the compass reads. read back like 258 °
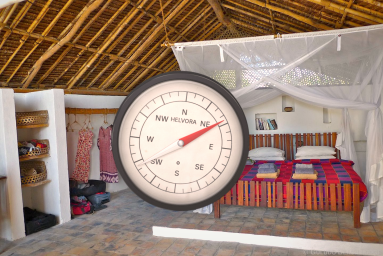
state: 55 °
